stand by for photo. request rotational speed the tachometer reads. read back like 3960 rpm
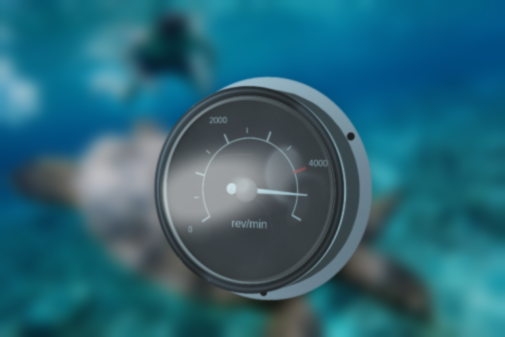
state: 4500 rpm
